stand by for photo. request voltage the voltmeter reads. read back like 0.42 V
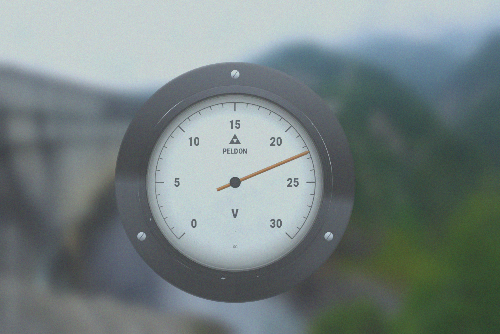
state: 22.5 V
